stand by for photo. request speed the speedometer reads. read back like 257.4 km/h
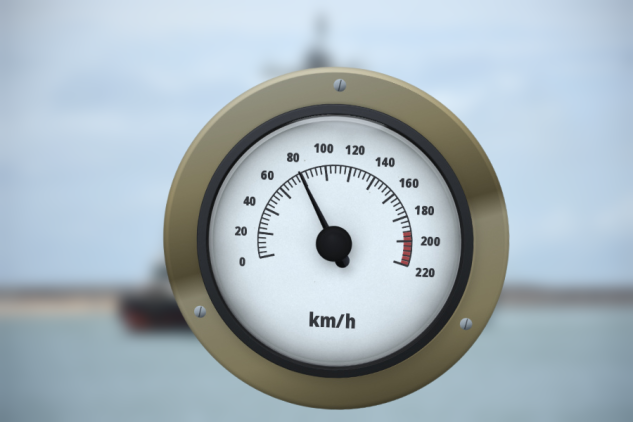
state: 80 km/h
